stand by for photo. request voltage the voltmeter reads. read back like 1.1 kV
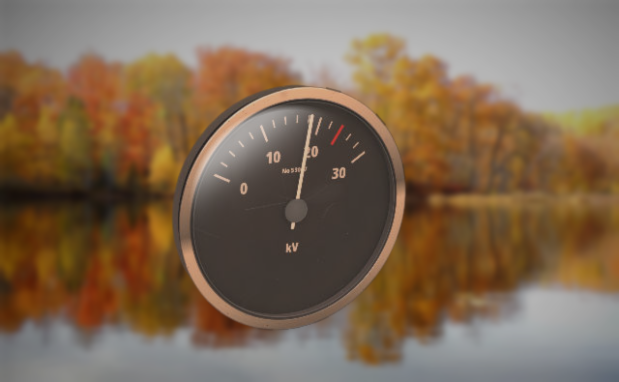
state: 18 kV
